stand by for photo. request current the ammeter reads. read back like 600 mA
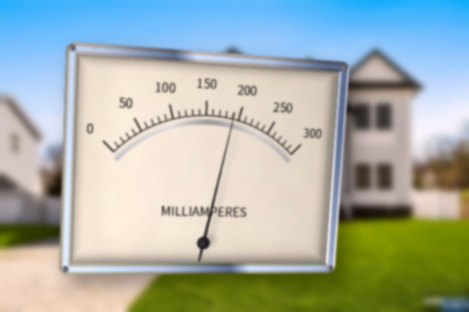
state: 190 mA
